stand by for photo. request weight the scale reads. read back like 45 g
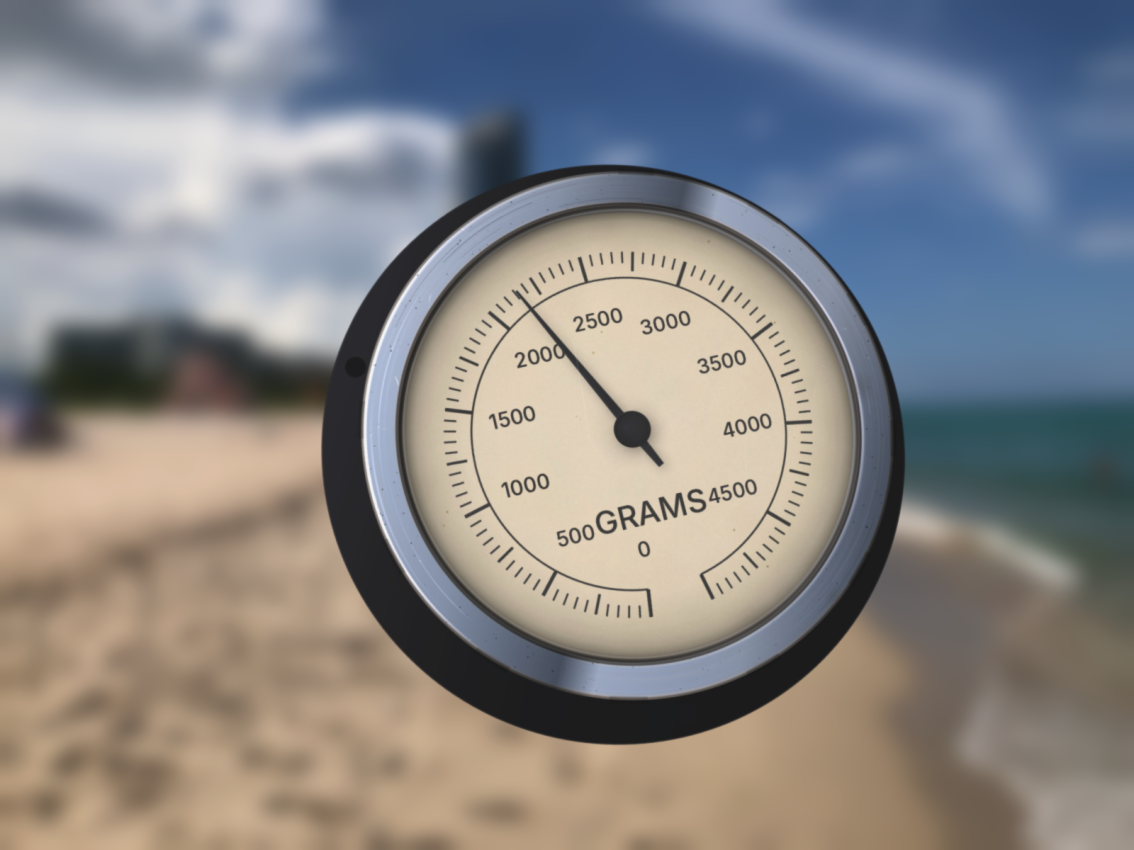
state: 2150 g
